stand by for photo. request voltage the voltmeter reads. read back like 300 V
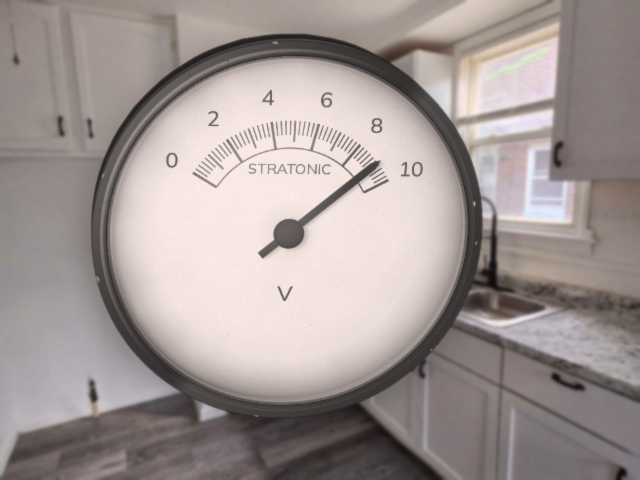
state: 9 V
